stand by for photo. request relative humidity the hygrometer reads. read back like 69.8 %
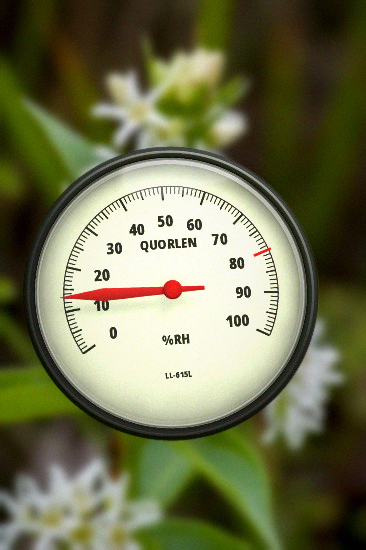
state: 13 %
